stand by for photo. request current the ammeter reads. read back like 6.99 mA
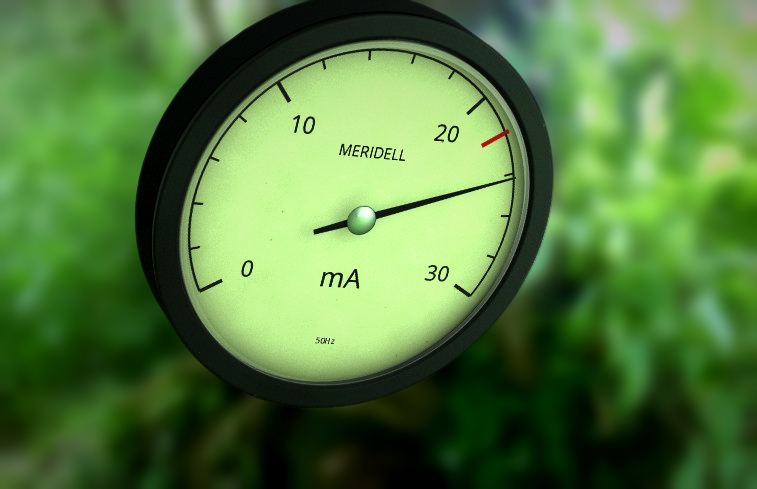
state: 24 mA
